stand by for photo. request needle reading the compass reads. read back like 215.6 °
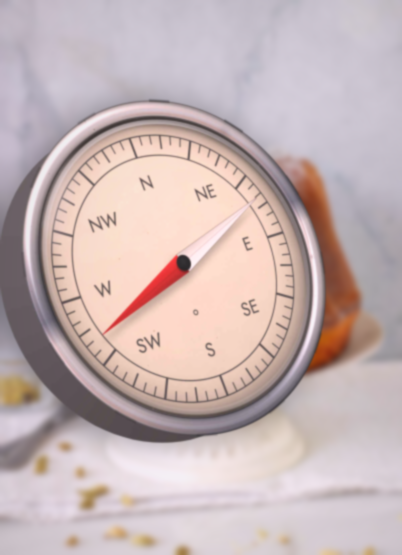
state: 250 °
